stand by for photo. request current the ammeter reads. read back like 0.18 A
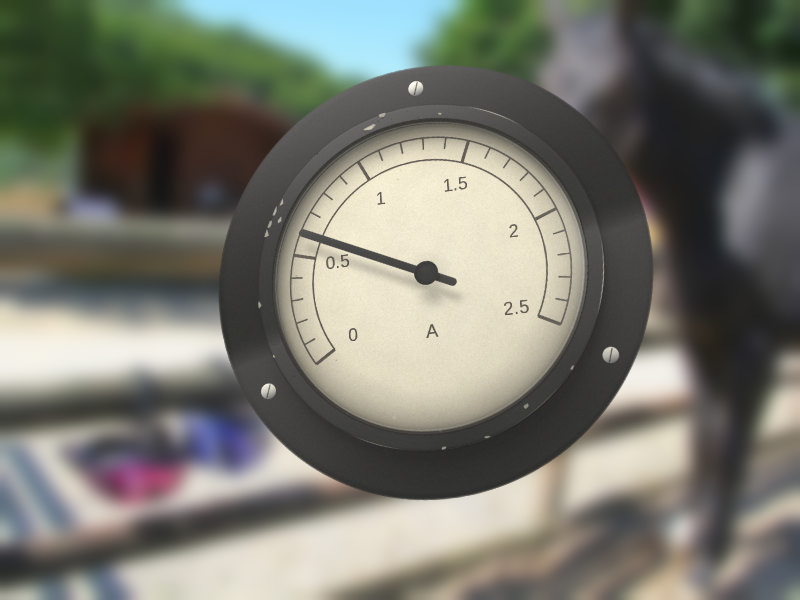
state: 0.6 A
